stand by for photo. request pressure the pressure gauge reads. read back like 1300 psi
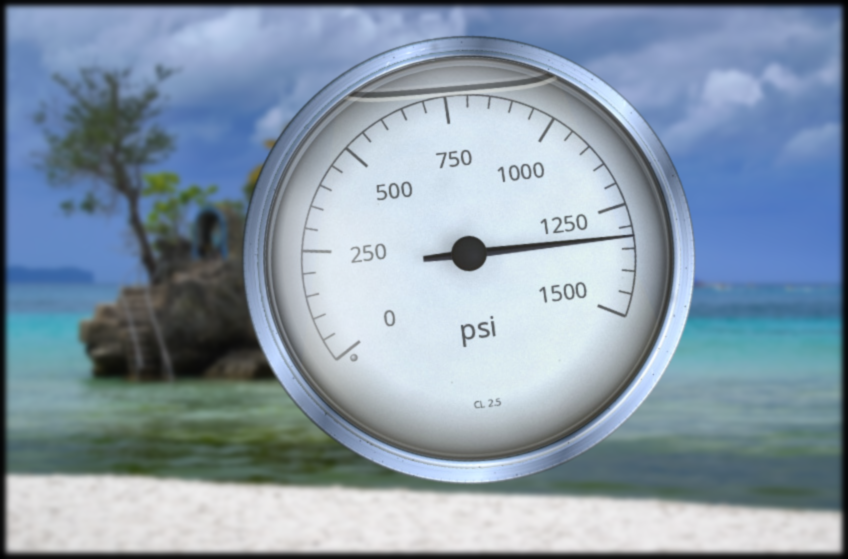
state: 1325 psi
